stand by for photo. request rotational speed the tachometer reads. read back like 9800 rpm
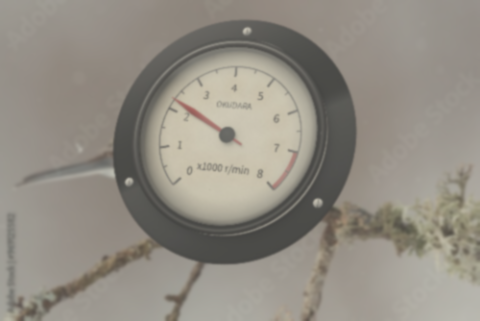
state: 2250 rpm
